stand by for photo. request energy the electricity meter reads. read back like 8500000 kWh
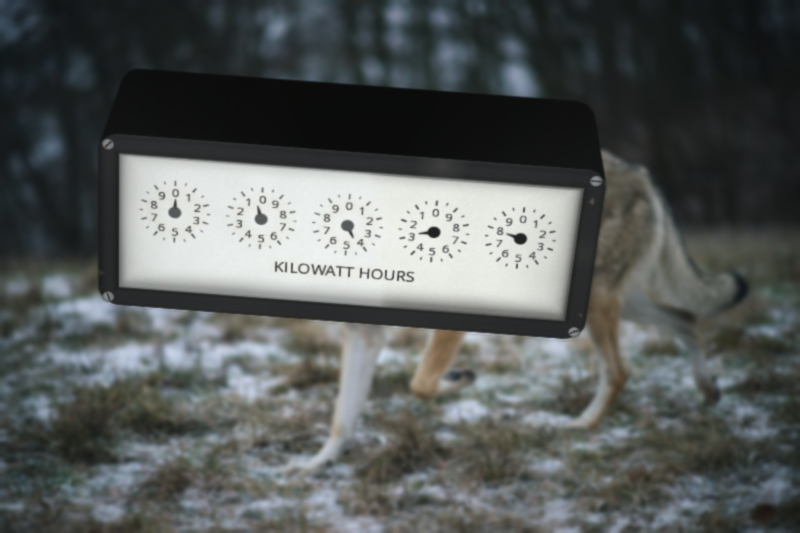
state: 428 kWh
